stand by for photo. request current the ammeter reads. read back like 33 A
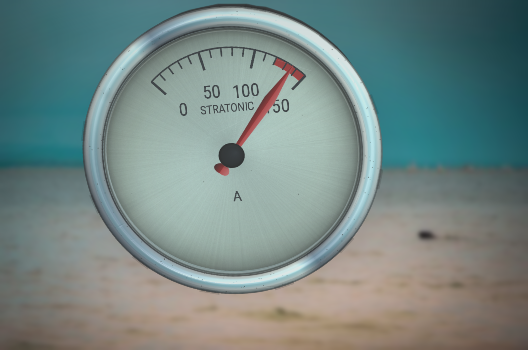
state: 135 A
